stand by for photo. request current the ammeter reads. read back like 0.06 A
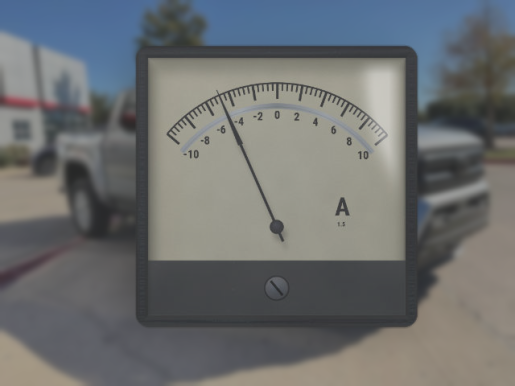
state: -4.8 A
